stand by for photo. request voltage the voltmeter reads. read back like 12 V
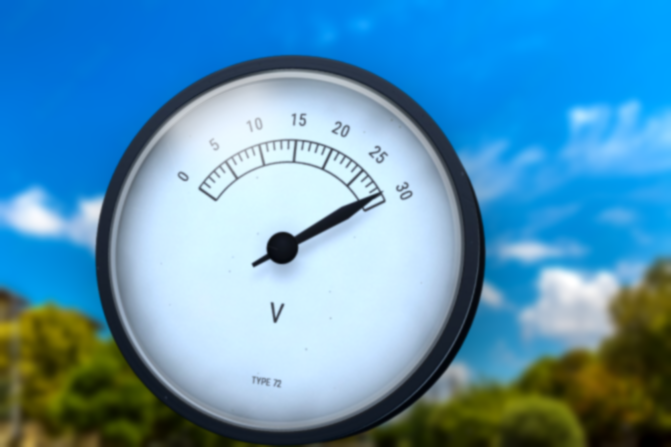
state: 29 V
